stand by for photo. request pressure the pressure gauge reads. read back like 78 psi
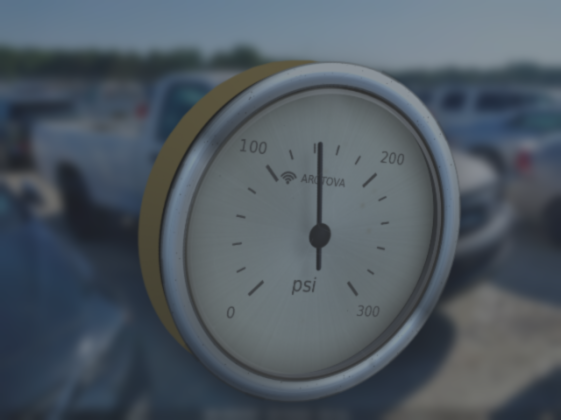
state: 140 psi
